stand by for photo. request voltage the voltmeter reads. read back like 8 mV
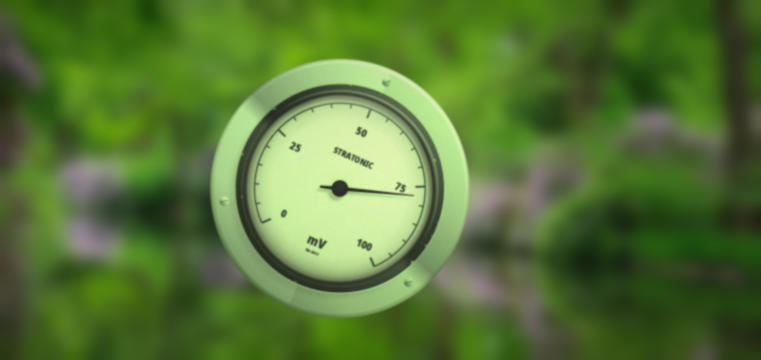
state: 77.5 mV
